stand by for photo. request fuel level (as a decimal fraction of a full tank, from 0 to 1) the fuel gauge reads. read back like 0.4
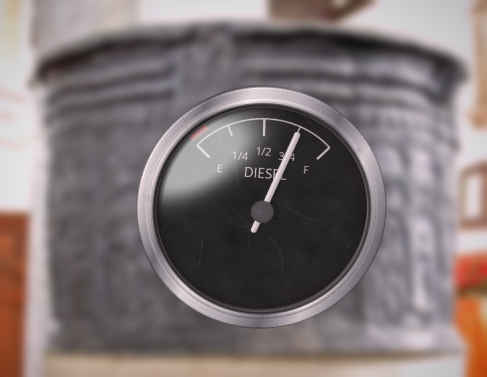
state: 0.75
